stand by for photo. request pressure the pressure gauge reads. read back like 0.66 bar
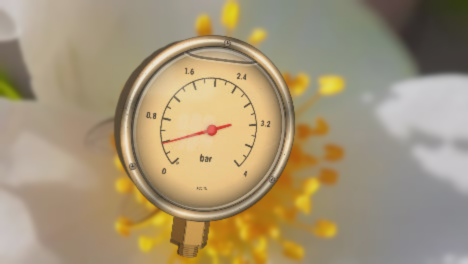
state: 0.4 bar
